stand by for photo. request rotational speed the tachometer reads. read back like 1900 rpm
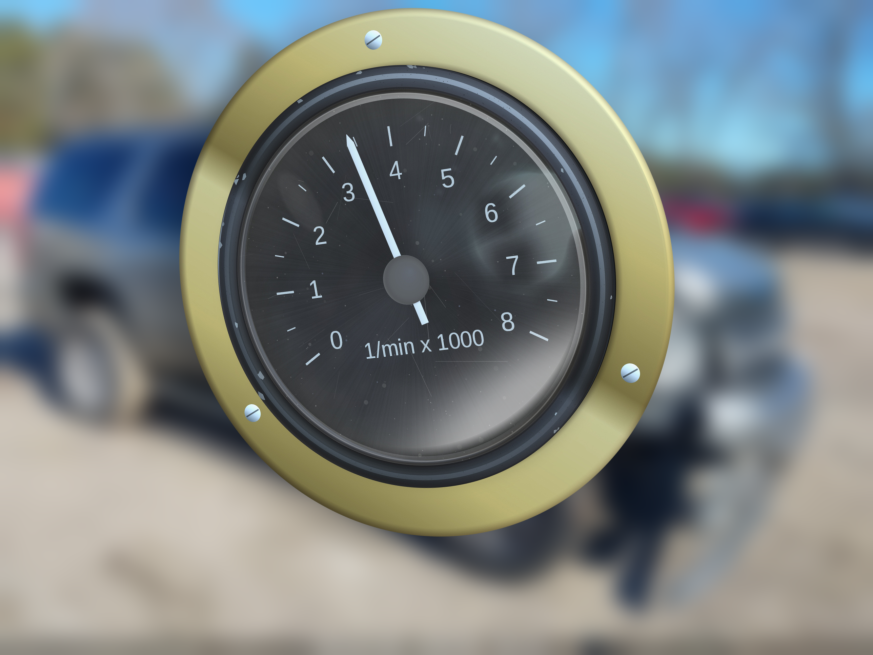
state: 3500 rpm
